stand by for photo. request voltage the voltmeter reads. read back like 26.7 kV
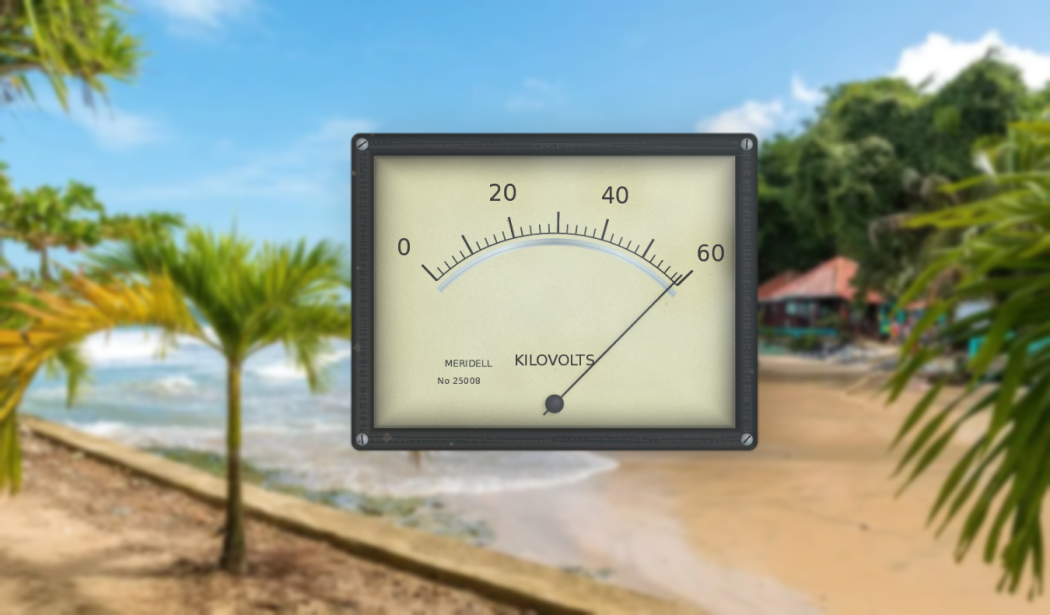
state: 59 kV
